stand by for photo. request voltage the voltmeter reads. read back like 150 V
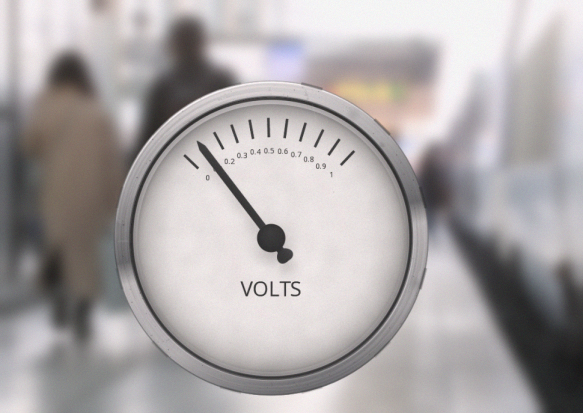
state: 0.1 V
